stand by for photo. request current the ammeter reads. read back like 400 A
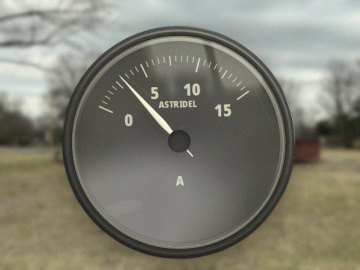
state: 3 A
